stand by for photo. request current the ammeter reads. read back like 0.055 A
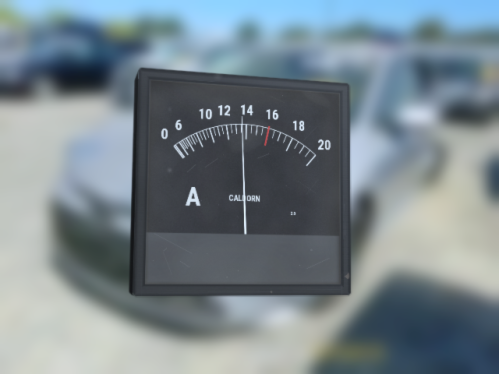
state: 13.5 A
